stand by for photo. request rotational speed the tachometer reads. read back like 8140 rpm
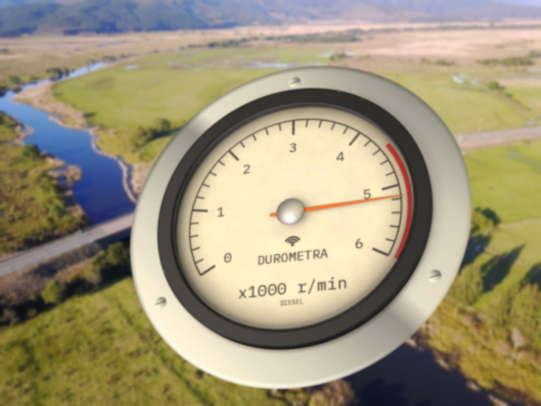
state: 5200 rpm
